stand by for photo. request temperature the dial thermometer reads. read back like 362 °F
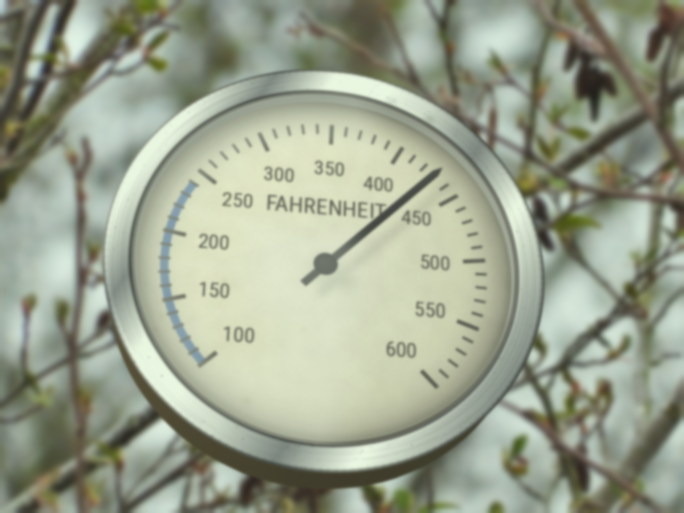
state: 430 °F
